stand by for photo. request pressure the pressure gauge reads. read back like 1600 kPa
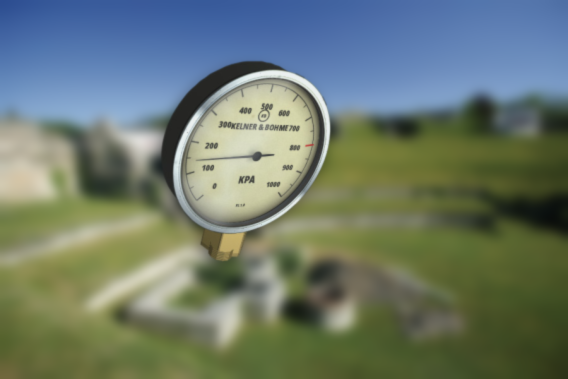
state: 150 kPa
